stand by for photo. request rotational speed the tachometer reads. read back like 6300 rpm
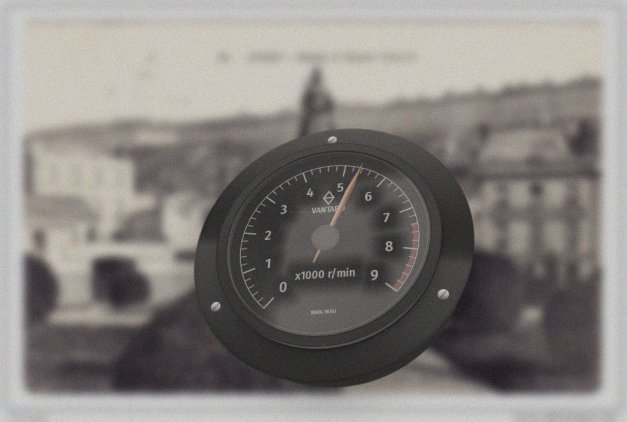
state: 5400 rpm
